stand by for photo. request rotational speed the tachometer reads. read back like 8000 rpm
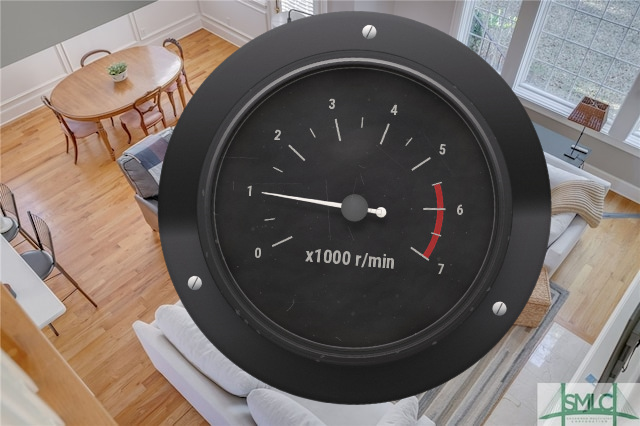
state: 1000 rpm
